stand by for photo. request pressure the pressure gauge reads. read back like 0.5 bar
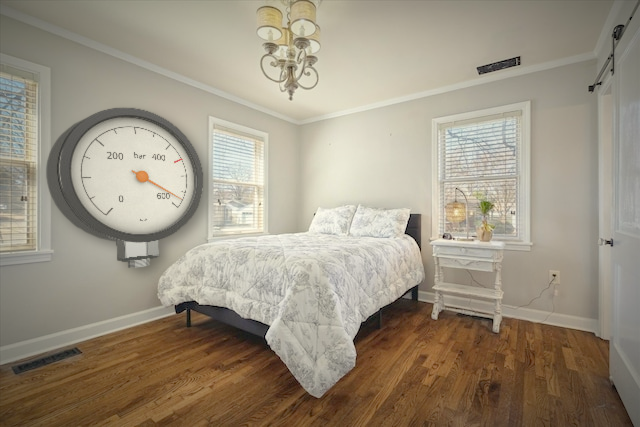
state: 575 bar
